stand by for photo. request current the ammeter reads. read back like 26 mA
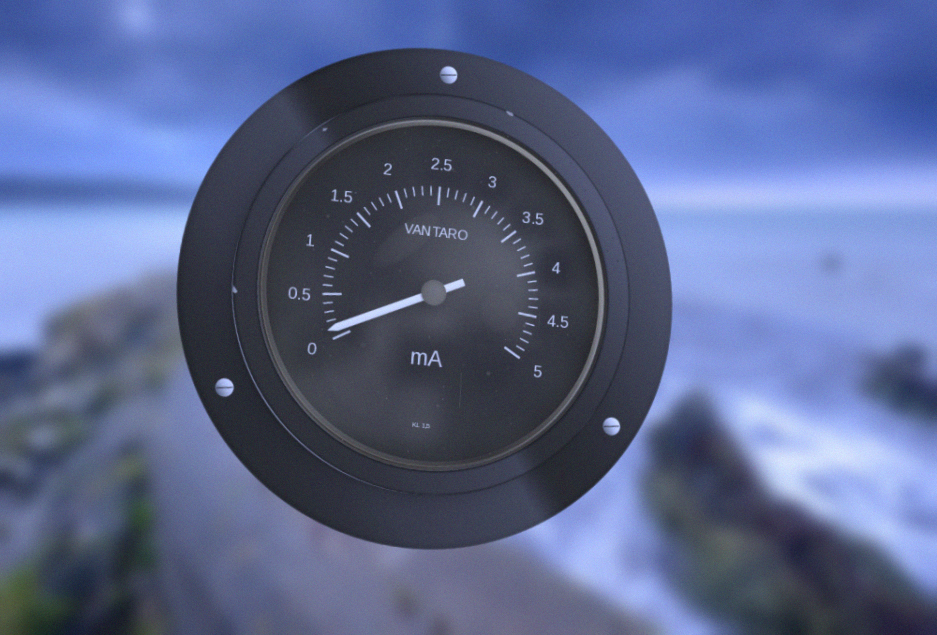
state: 0.1 mA
